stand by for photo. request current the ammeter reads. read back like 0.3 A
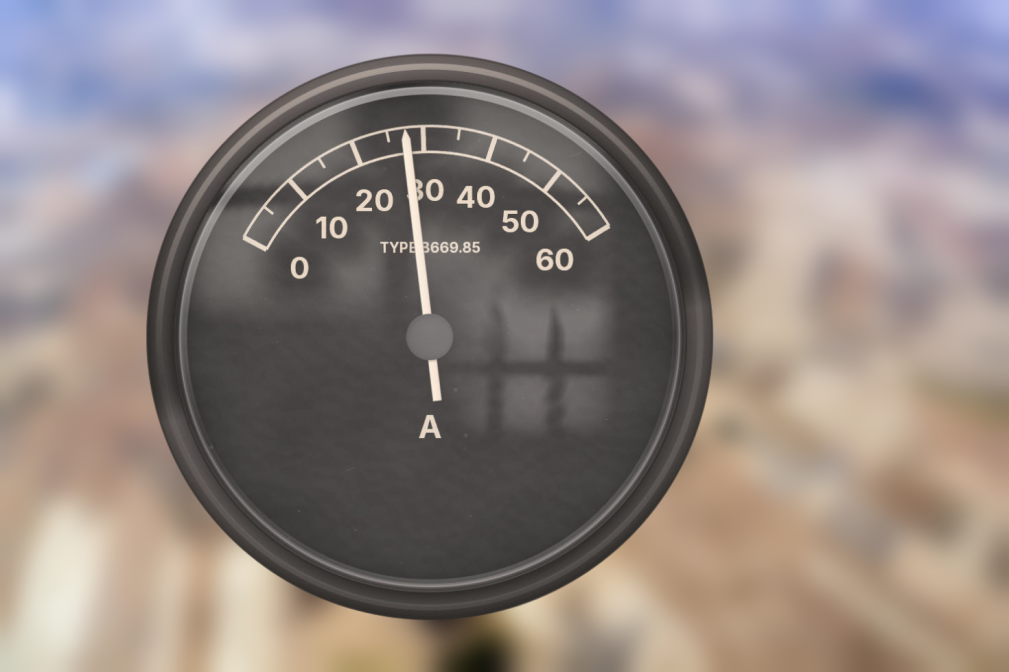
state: 27.5 A
